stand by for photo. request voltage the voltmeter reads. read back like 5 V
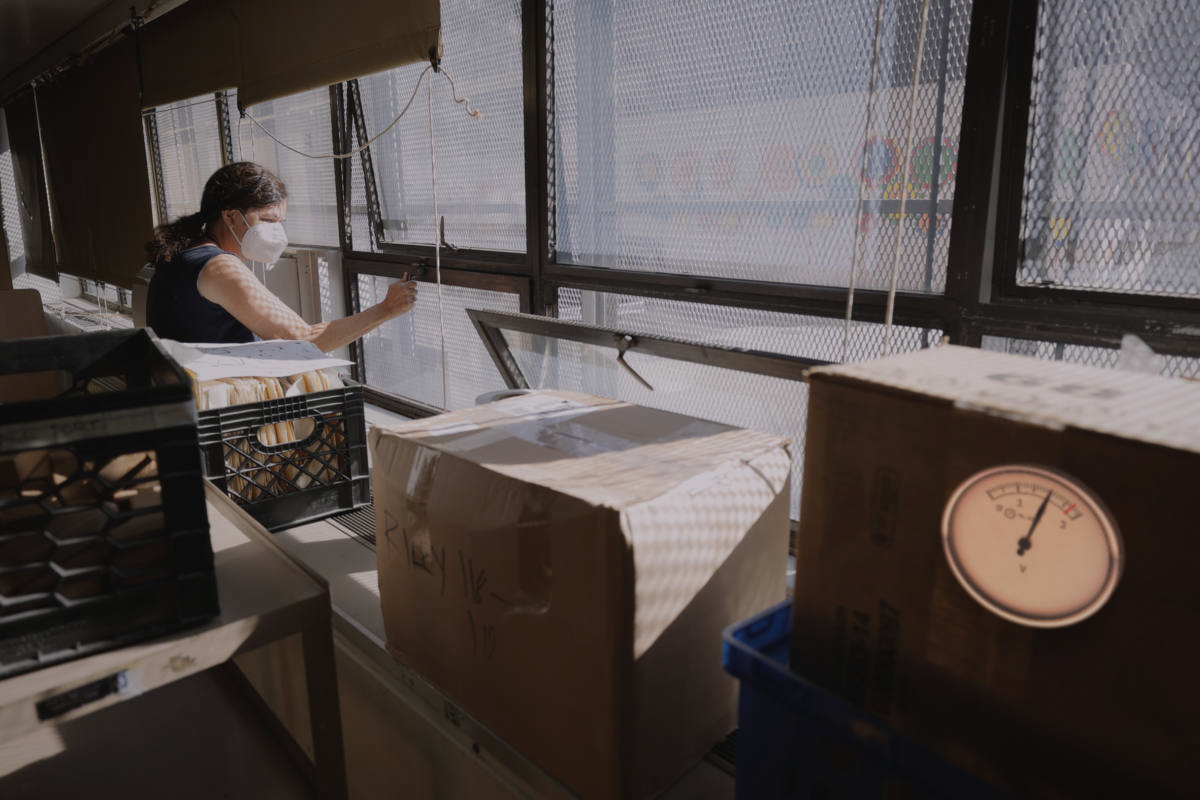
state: 2 V
